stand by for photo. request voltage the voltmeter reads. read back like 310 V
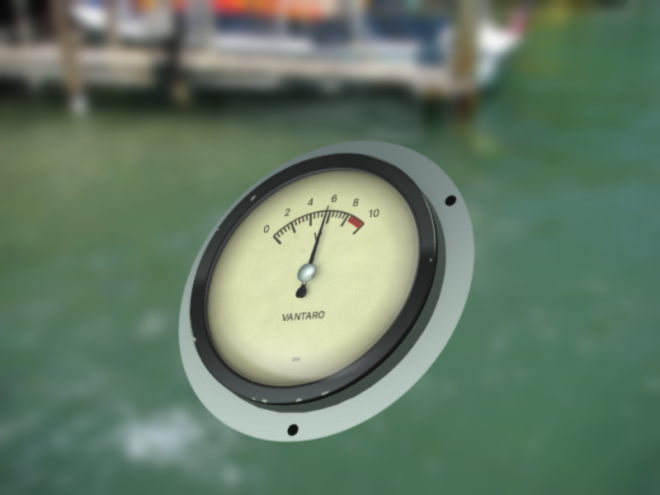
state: 6 V
